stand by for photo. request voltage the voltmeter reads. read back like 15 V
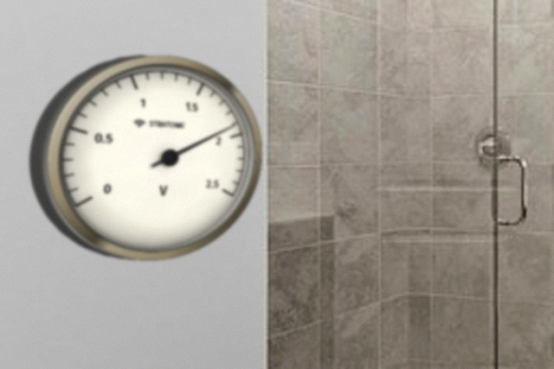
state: 1.9 V
